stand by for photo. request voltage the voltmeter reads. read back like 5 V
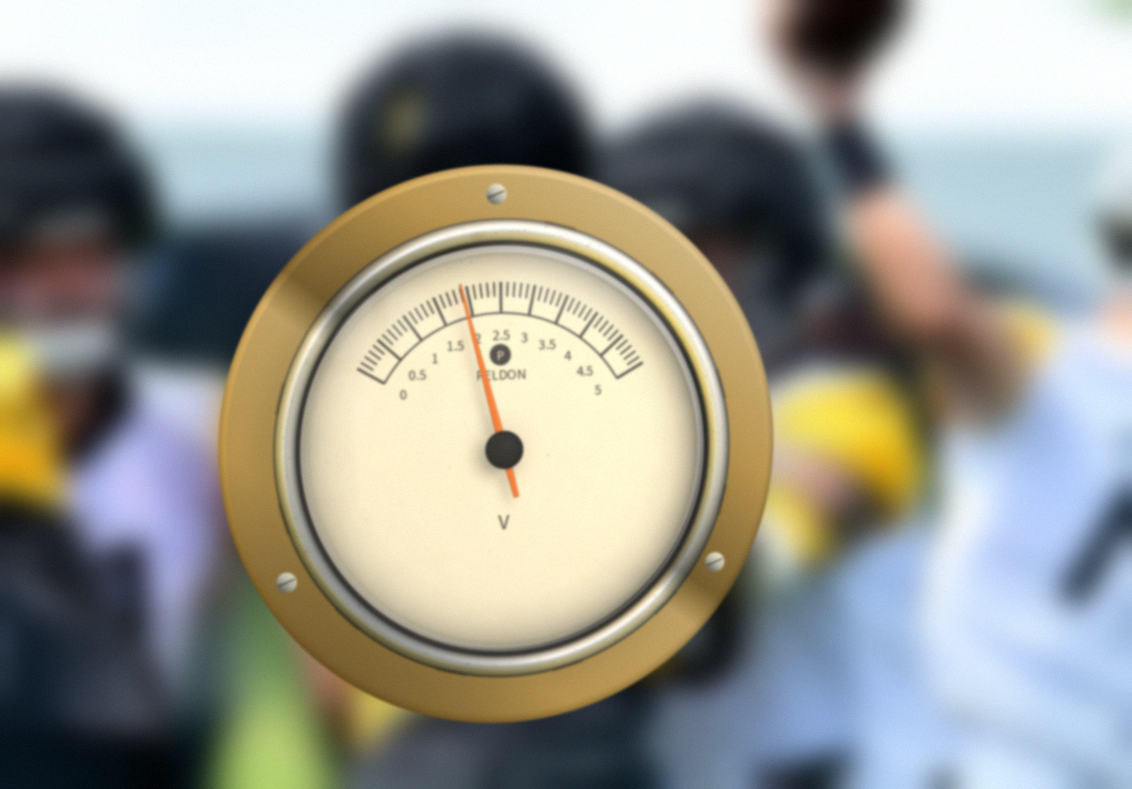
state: 1.9 V
